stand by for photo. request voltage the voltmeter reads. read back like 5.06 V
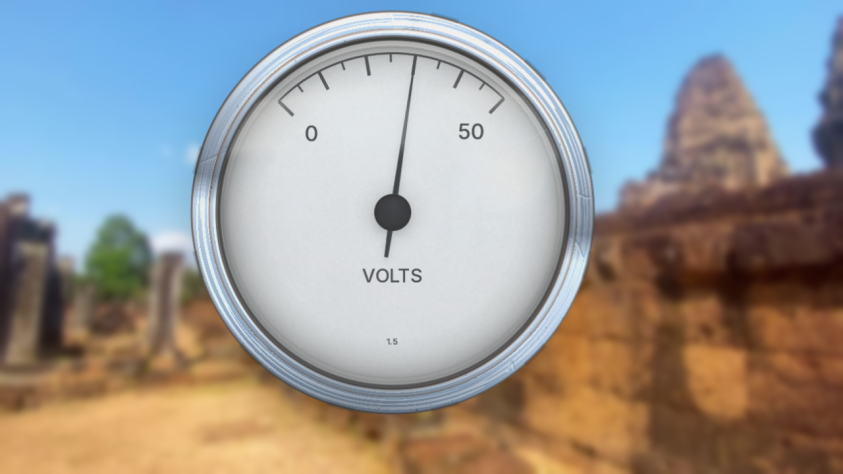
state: 30 V
